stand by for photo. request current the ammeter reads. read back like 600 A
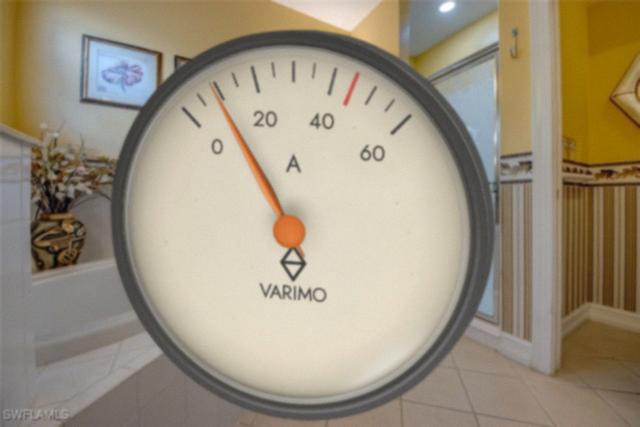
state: 10 A
